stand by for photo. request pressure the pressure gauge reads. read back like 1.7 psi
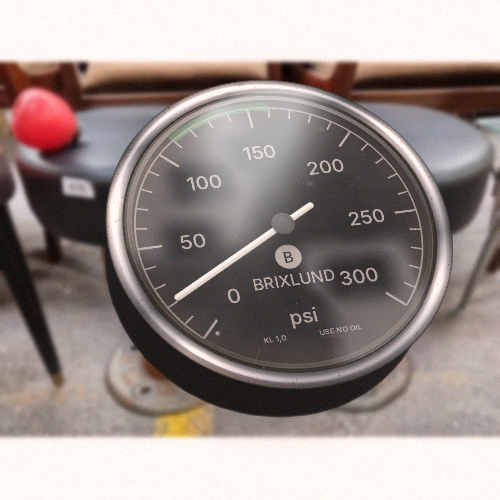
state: 20 psi
